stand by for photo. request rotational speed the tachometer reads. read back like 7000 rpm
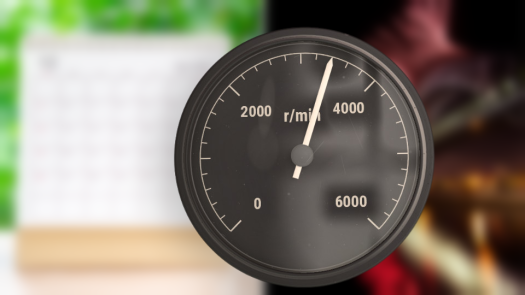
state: 3400 rpm
